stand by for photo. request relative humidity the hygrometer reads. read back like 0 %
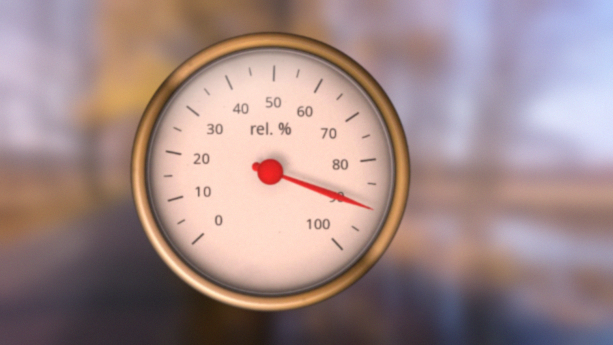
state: 90 %
